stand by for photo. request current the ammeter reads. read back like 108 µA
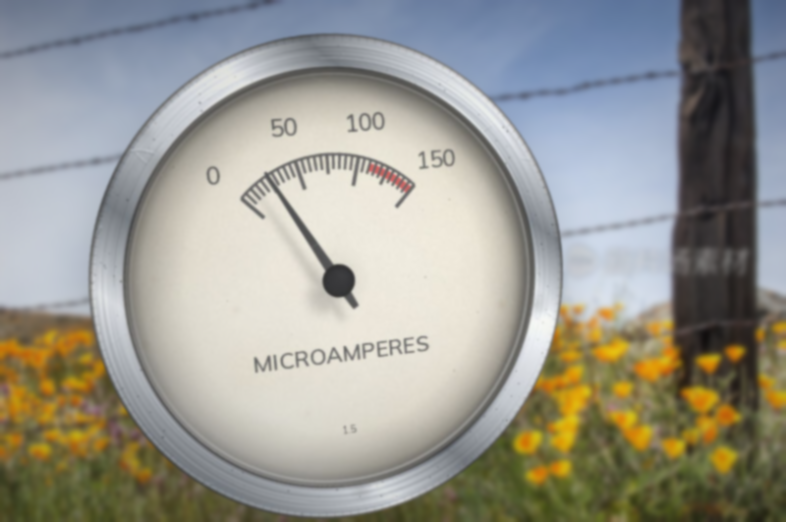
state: 25 µA
